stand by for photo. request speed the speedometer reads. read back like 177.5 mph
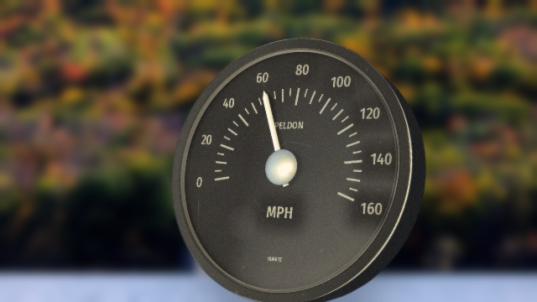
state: 60 mph
